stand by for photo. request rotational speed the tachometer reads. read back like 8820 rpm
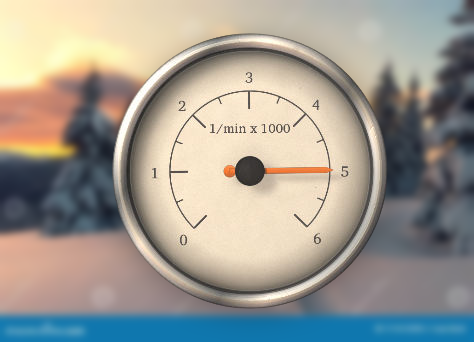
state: 5000 rpm
